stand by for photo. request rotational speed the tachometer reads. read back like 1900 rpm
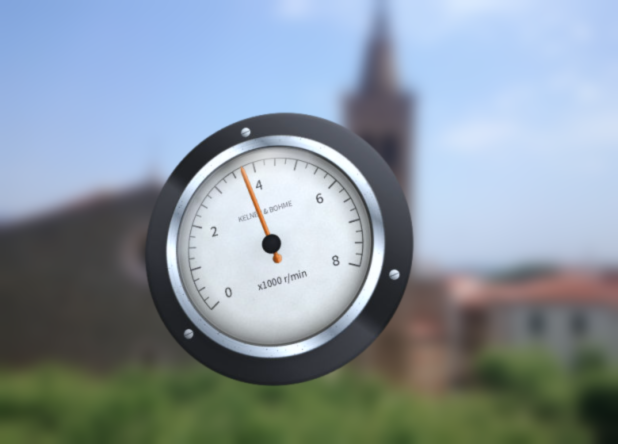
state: 3750 rpm
